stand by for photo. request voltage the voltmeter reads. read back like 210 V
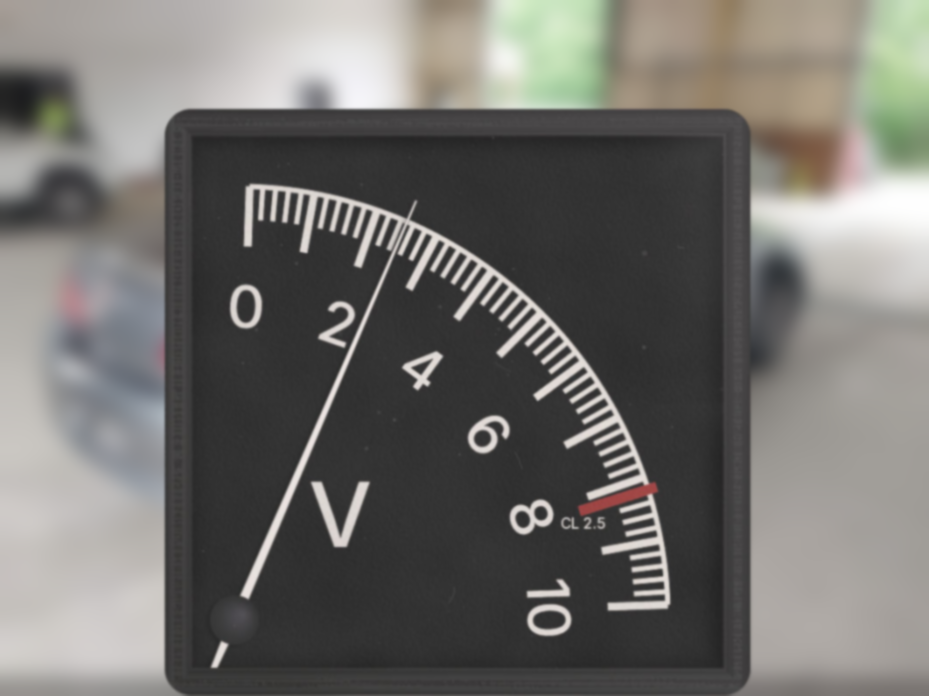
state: 2.5 V
